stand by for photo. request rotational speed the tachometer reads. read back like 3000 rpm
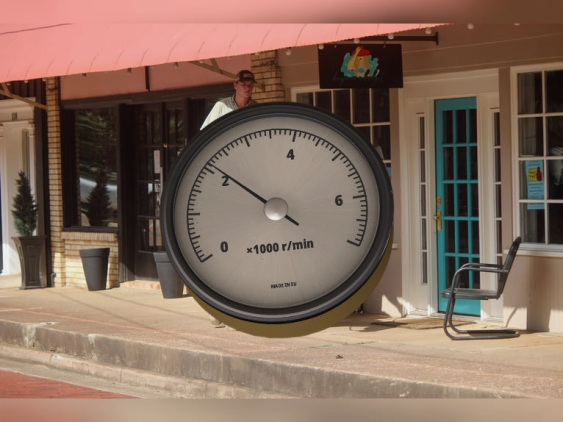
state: 2100 rpm
